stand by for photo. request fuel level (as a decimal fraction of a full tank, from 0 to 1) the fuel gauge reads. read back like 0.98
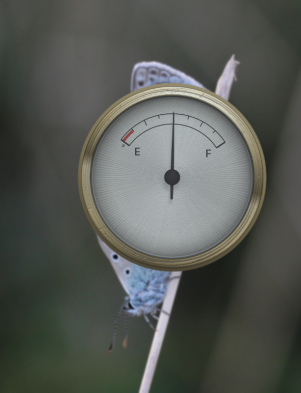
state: 0.5
